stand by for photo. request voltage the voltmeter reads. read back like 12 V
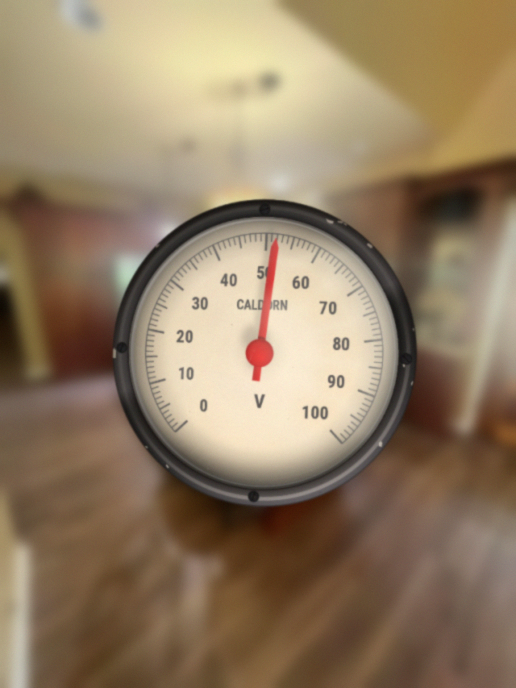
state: 52 V
